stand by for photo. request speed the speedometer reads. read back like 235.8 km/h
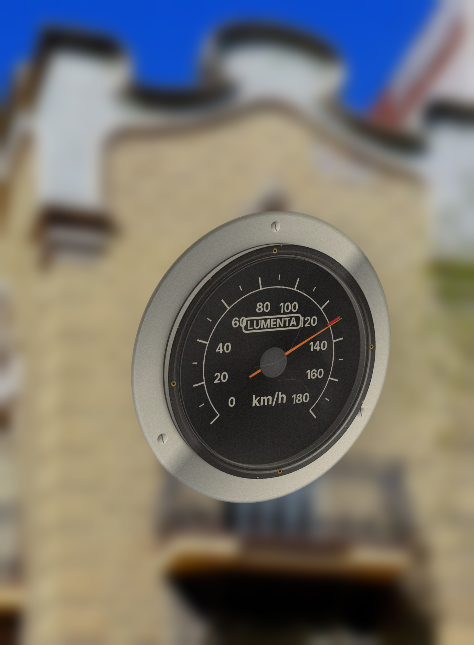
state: 130 km/h
